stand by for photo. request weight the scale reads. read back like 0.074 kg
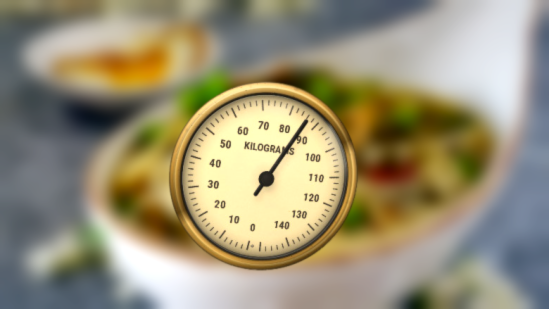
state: 86 kg
